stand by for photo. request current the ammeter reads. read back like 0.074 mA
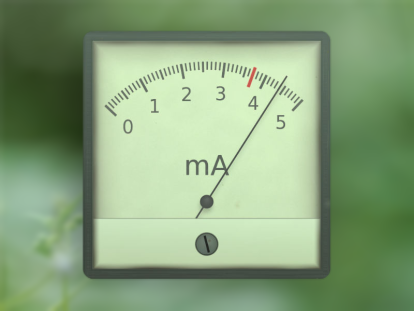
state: 4.4 mA
